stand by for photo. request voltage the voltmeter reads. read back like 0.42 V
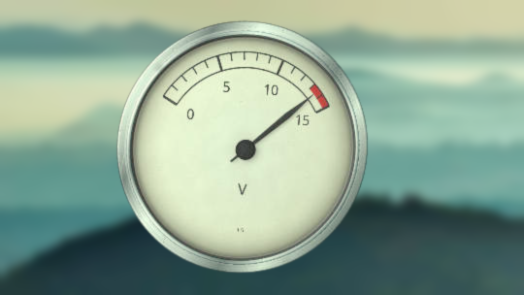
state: 13.5 V
